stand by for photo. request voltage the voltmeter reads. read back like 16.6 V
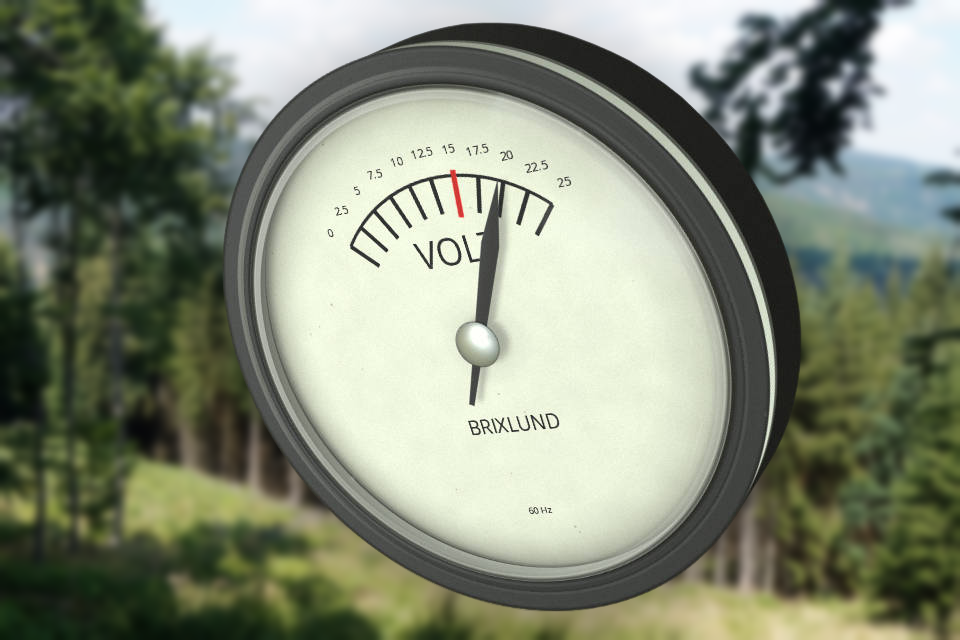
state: 20 V
